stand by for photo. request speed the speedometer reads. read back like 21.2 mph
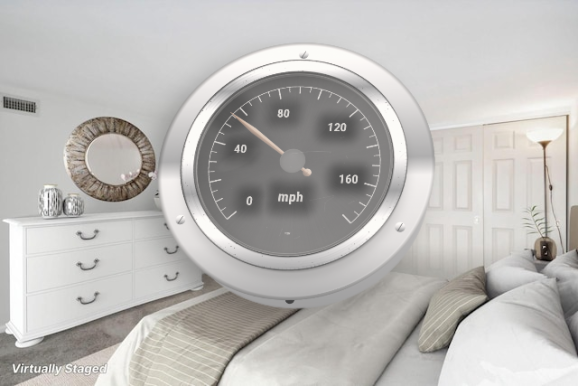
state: 55 mph
